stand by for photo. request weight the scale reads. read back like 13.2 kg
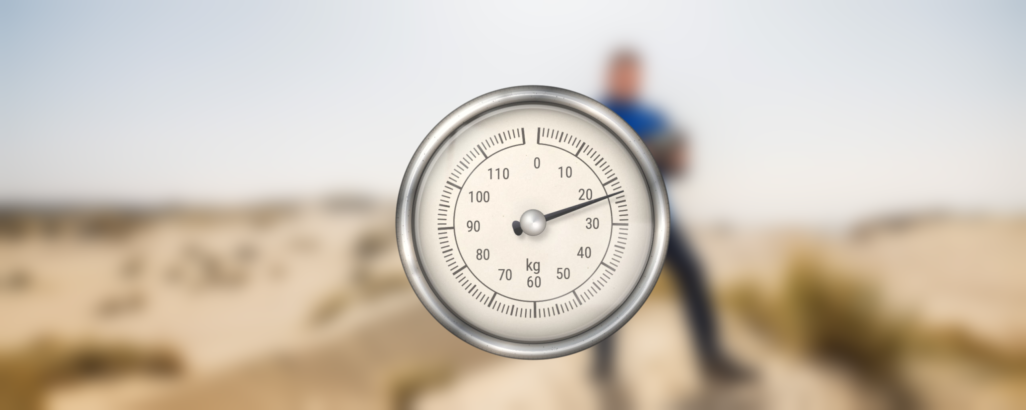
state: 23 kg
